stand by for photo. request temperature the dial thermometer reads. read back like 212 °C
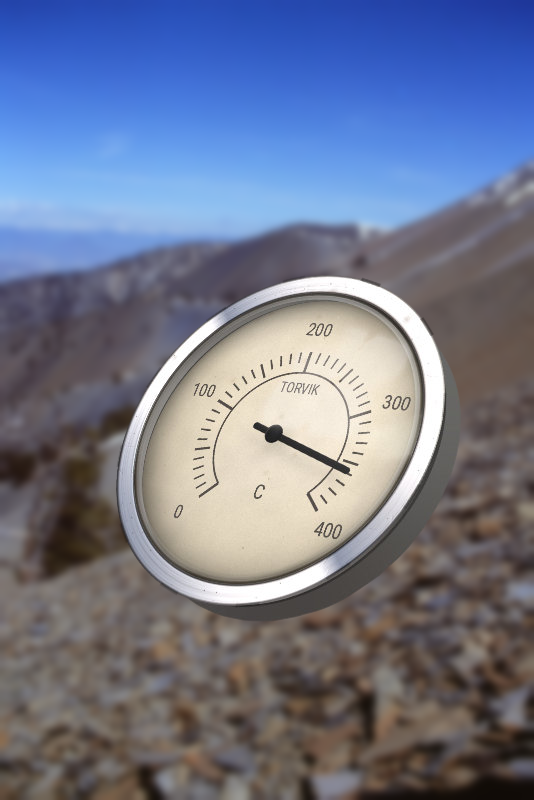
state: 360 °C
